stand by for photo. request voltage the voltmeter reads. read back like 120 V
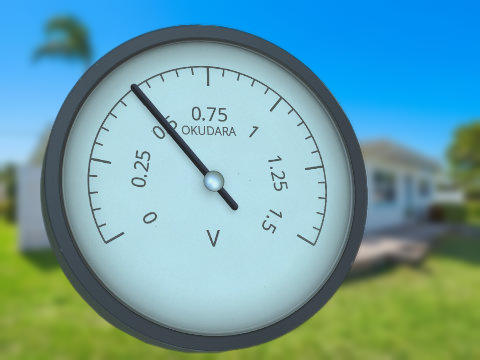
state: 0.5 V
